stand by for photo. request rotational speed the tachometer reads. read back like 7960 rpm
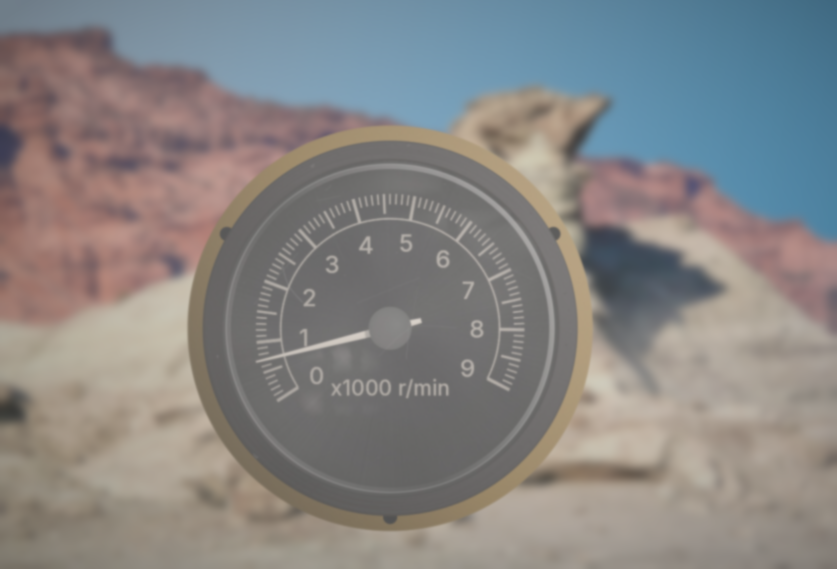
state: 700 rpm
